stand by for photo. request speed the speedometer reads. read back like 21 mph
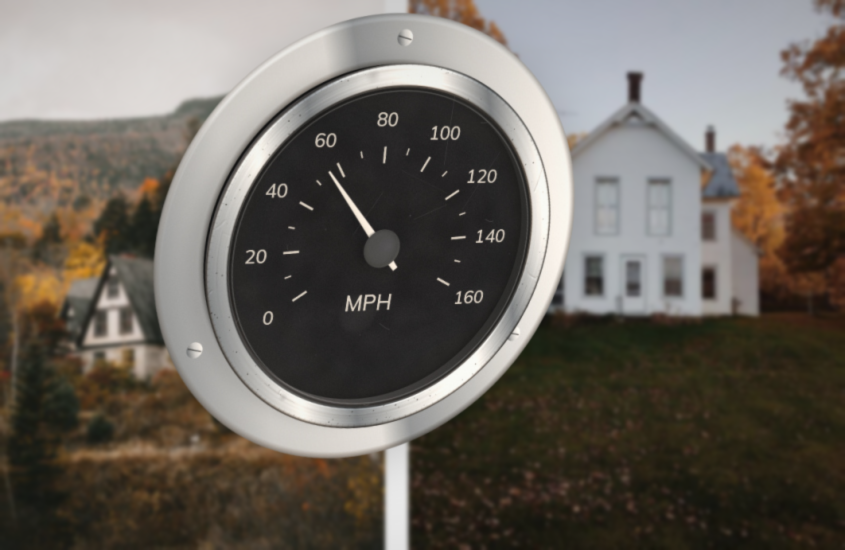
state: 55 mph
